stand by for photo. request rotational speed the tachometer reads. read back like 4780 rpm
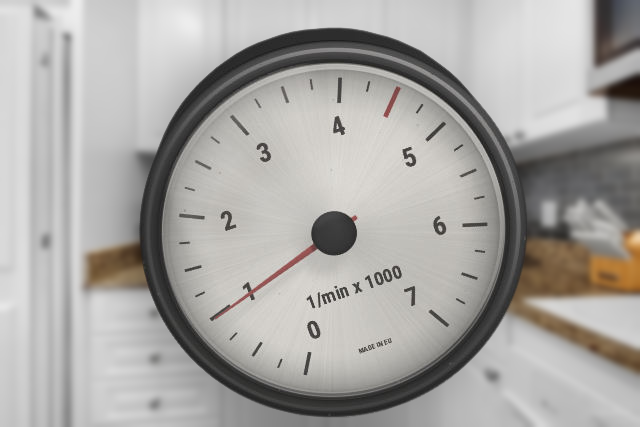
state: 1000 rpm
